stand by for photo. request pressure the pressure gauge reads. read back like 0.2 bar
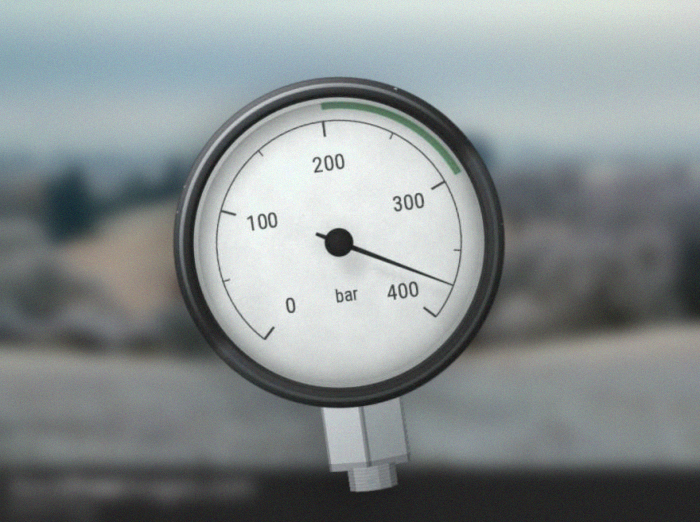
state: 375 bar
